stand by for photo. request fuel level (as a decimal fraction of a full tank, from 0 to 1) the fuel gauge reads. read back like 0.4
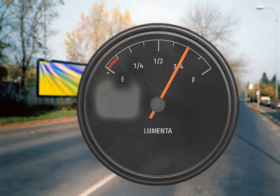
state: 0.75
